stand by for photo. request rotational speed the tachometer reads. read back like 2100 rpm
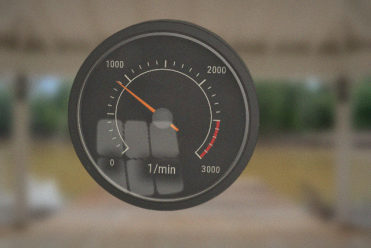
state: 900 rpm
